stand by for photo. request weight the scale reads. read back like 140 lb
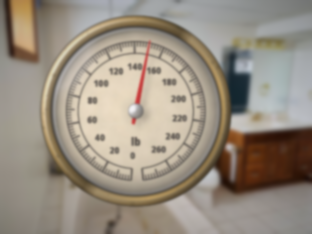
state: 150 lb
